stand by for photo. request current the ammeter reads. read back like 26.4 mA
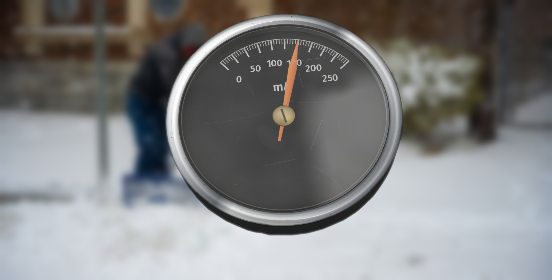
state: 150 mA
